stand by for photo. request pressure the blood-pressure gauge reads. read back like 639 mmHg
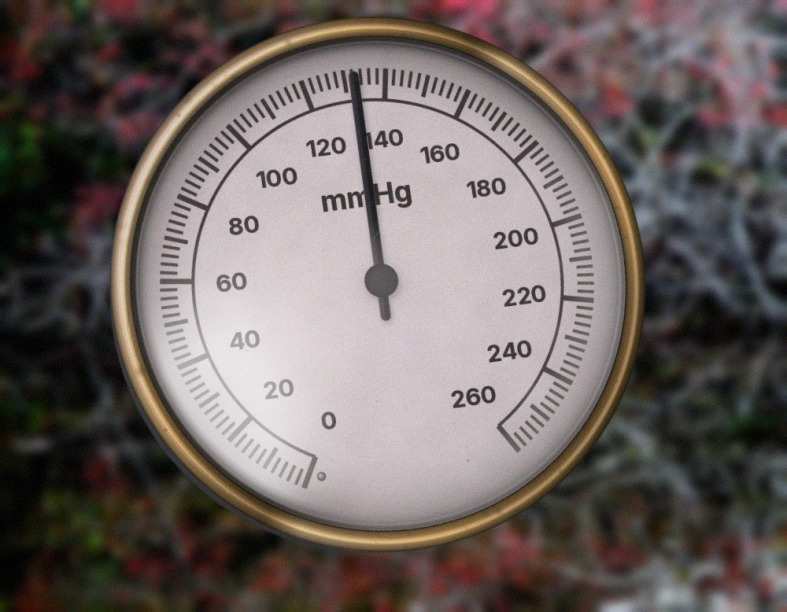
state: 132 mmHg
